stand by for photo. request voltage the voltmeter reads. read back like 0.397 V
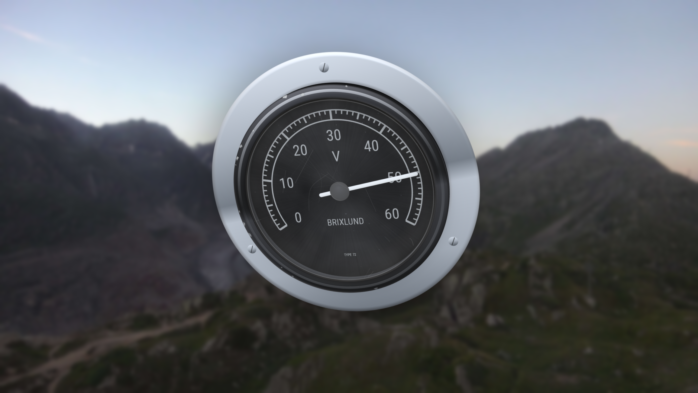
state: 50 V
